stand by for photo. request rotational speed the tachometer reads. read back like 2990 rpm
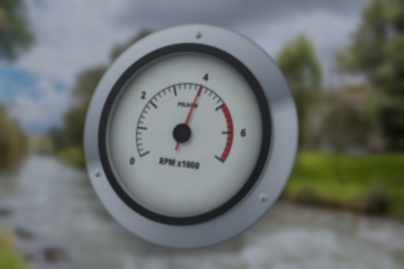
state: 4000 rpm
